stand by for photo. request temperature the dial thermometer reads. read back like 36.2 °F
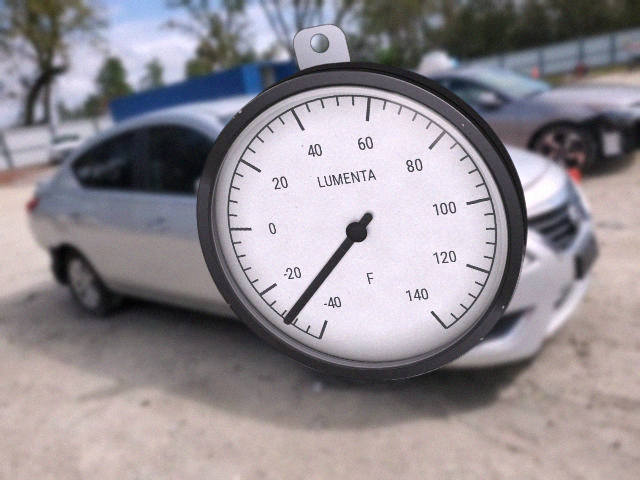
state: -30 °F
